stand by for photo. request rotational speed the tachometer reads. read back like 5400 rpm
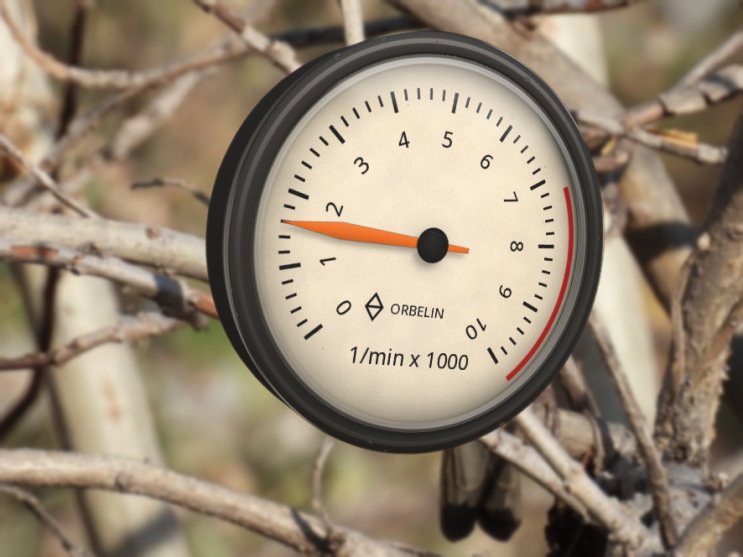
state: 1600 rpm
